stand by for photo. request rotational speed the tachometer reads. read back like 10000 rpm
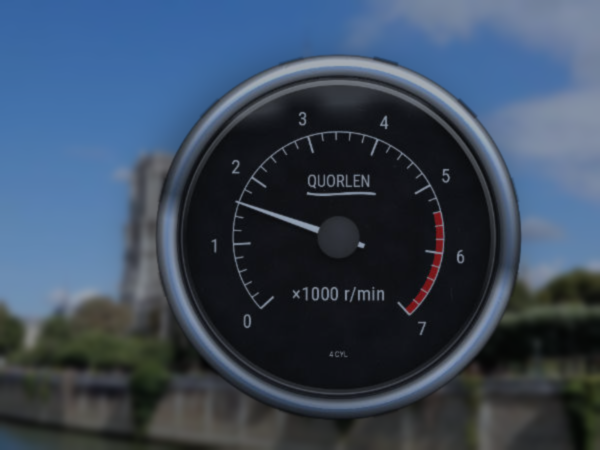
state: 1600 rpm
